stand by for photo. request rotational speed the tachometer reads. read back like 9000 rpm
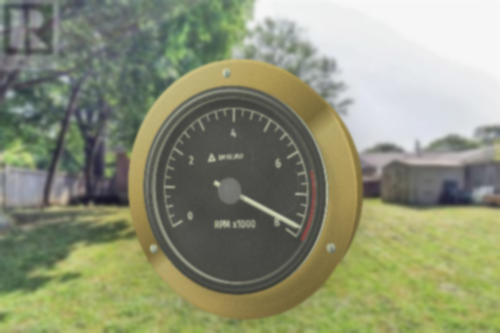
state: 7750 rpm
